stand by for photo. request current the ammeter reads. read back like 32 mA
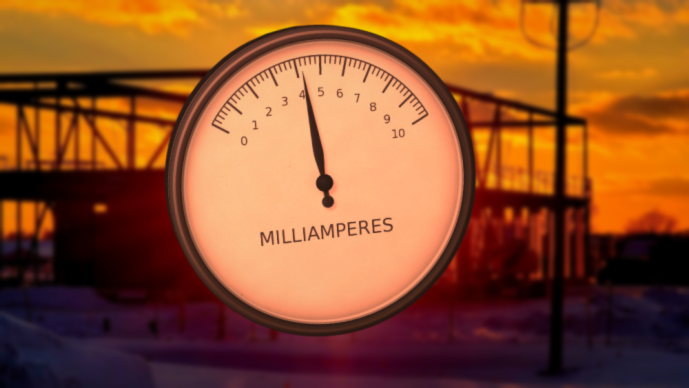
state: 4.2 mA
